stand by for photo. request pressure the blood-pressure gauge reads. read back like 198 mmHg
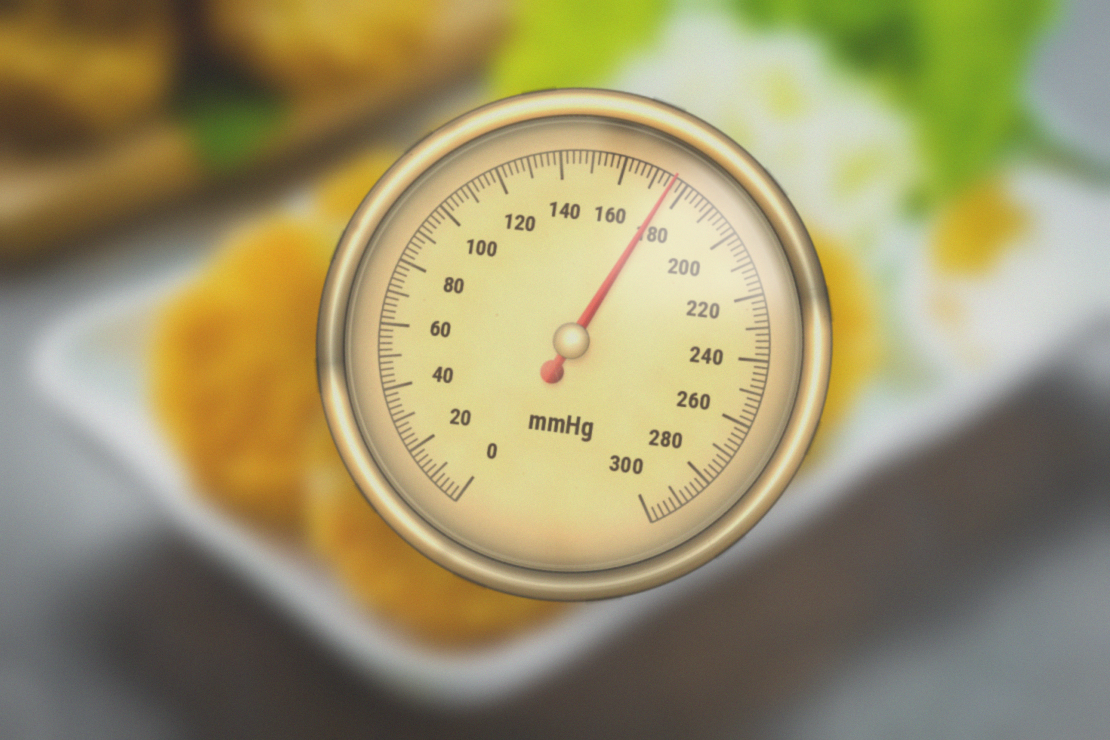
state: 176 mmHg
